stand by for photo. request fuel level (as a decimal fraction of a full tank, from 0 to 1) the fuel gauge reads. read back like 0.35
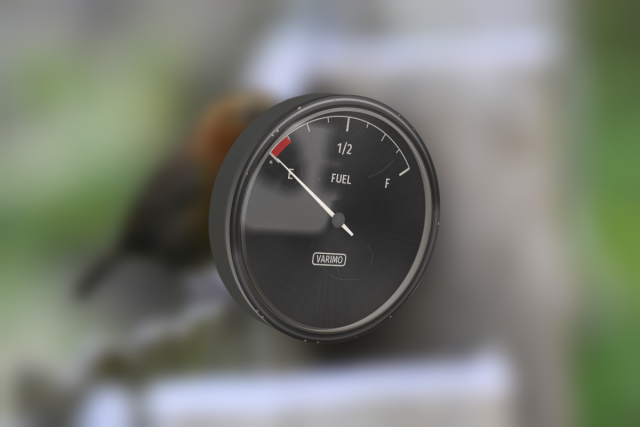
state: 0
